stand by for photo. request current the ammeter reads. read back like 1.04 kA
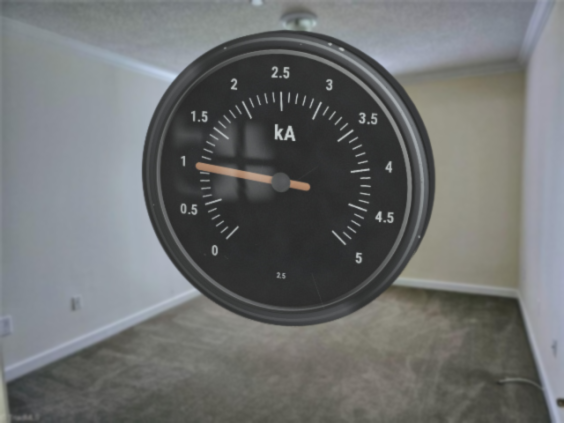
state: 1 kA
